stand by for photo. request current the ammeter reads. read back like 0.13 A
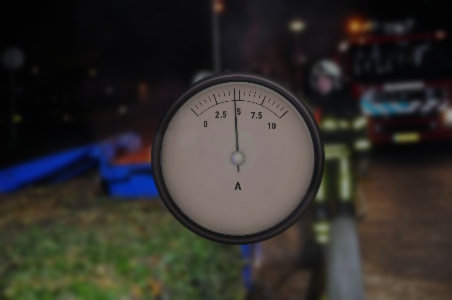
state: 4.5 A
